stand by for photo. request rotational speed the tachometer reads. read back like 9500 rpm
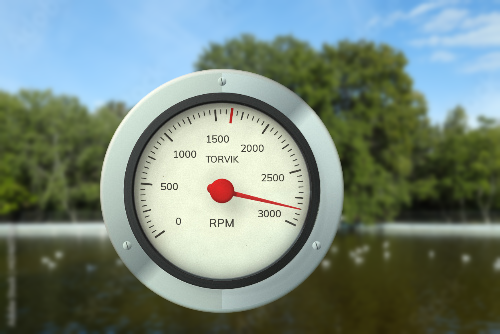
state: 2850 rpm
